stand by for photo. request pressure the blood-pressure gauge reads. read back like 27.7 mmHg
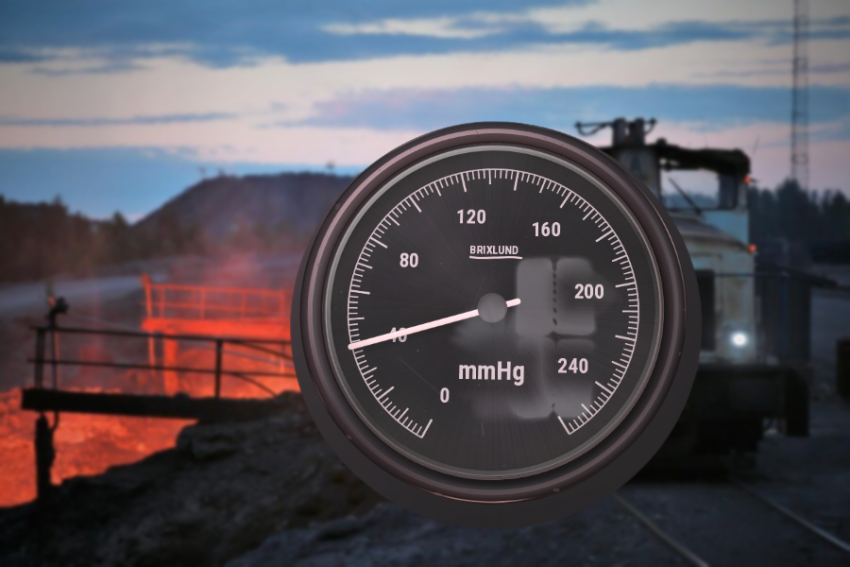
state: 40 mmHg
